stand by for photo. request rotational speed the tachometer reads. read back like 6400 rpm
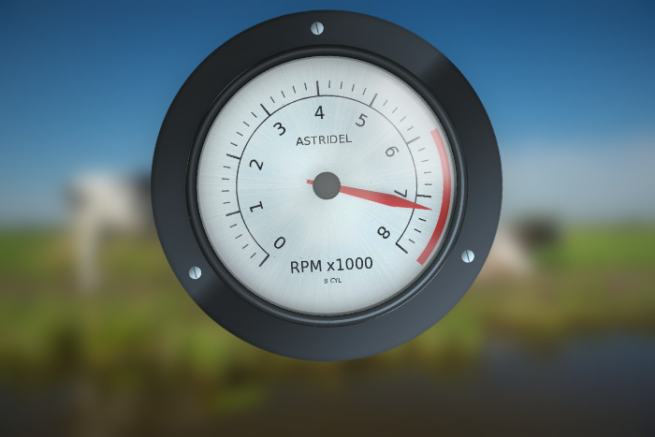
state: 7200 rpm
